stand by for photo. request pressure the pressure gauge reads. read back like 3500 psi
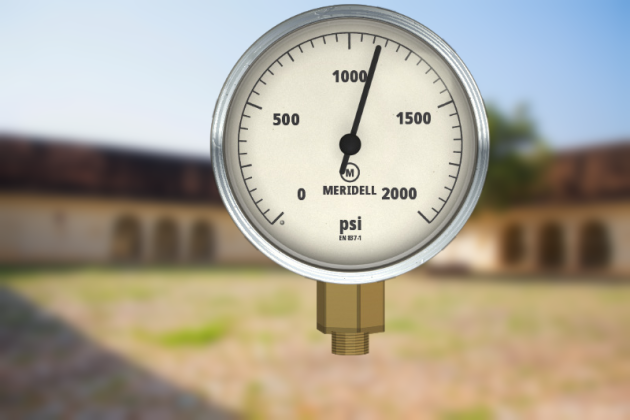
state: 1125 psi
